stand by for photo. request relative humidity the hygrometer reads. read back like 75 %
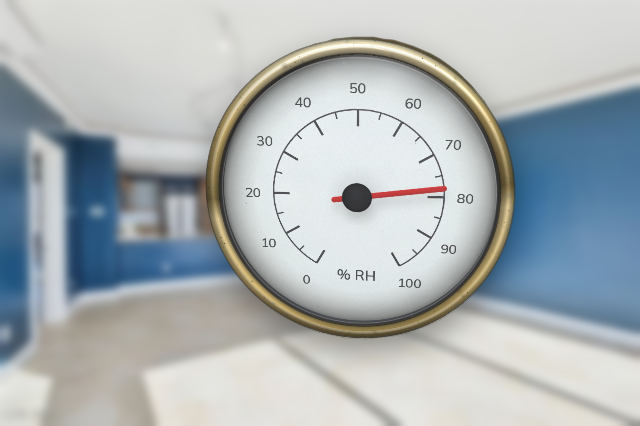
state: 77.5 %
